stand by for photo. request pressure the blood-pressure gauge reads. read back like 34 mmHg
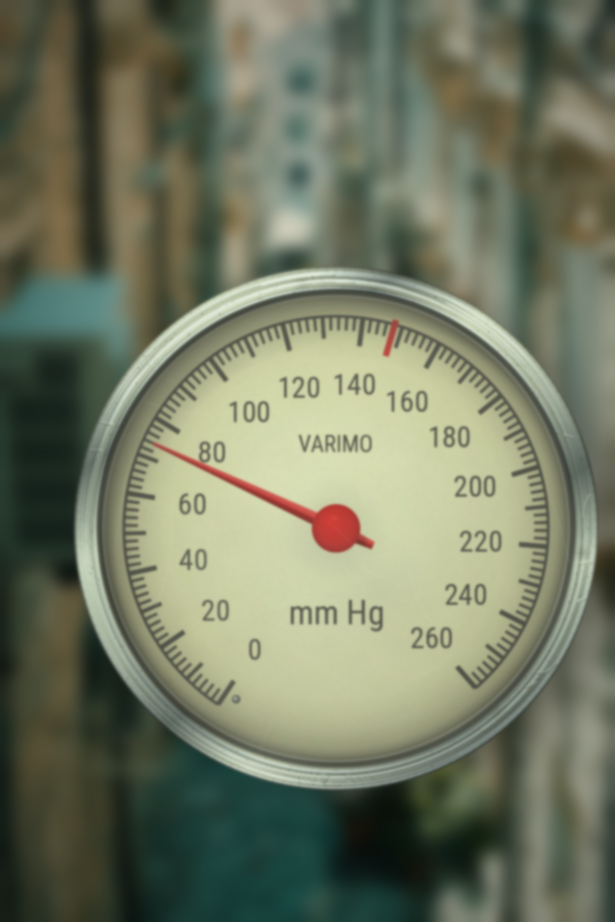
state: 74 mmHg
